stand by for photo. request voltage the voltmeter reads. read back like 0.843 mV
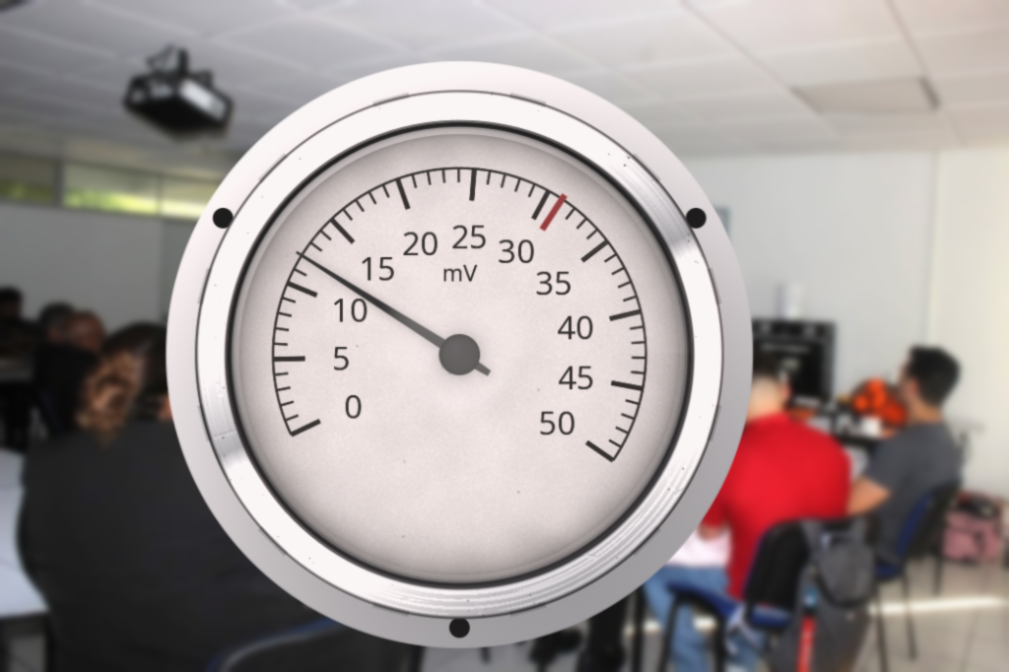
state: 12 mV
